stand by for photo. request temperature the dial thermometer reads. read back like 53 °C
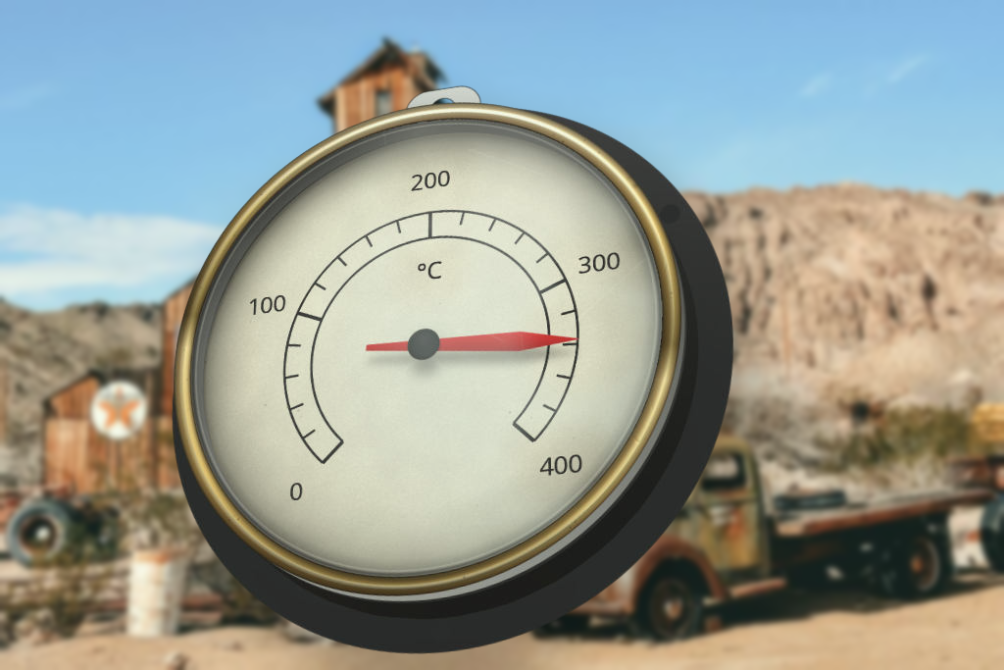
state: 340 °C
